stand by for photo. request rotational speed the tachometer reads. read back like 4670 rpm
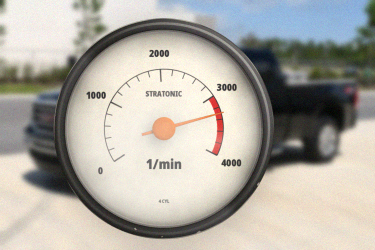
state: 3300 rpm
